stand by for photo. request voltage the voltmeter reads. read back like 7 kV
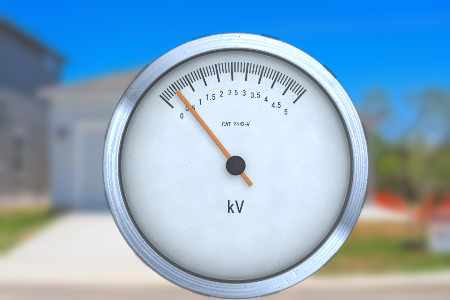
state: 0.5 kV
